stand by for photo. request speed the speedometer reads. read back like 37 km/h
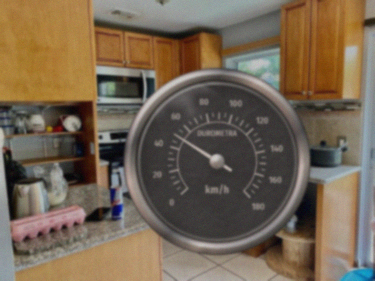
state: 50 km/h
